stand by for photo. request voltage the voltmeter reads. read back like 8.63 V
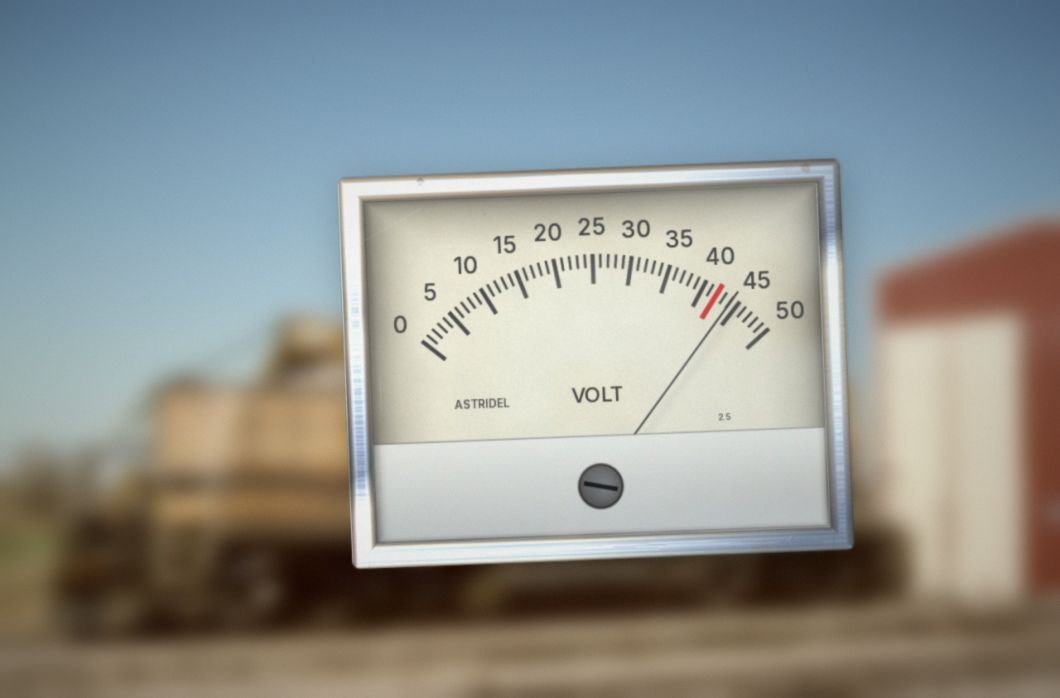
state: 44 V
